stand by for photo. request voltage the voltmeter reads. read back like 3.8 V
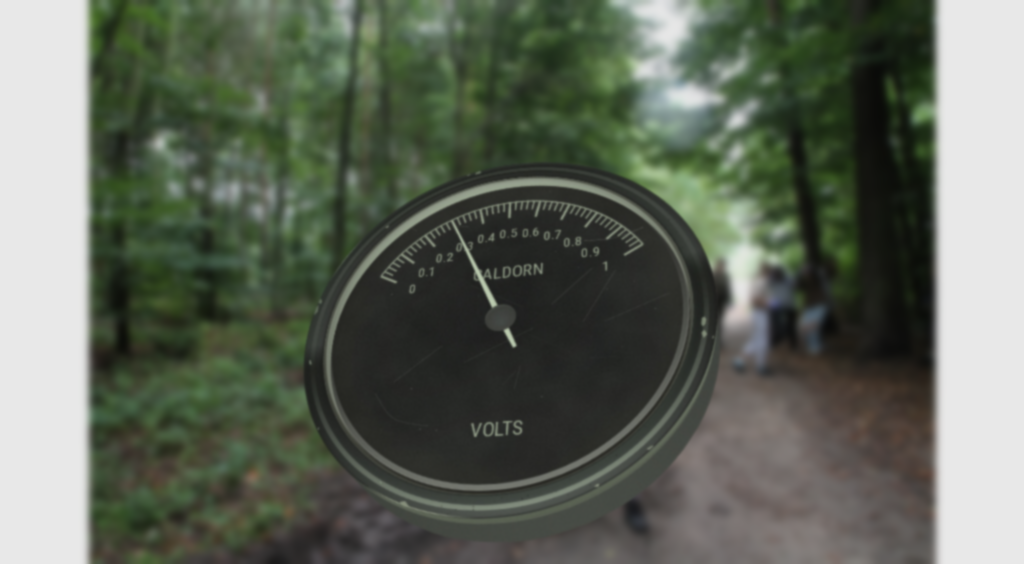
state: 0.3 V
